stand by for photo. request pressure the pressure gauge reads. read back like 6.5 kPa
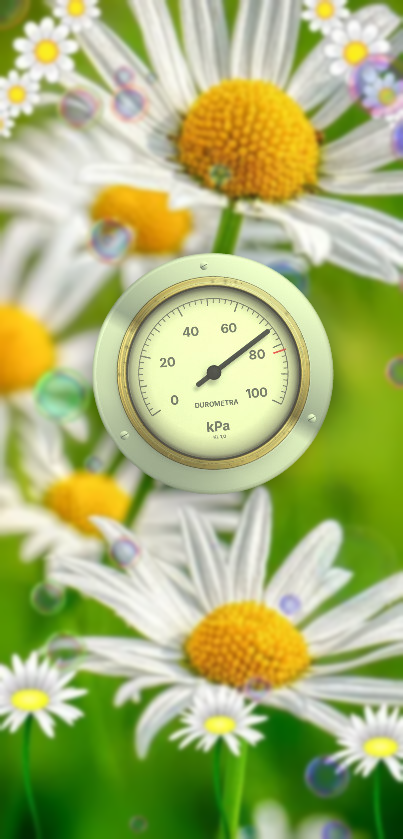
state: 74 kPa
